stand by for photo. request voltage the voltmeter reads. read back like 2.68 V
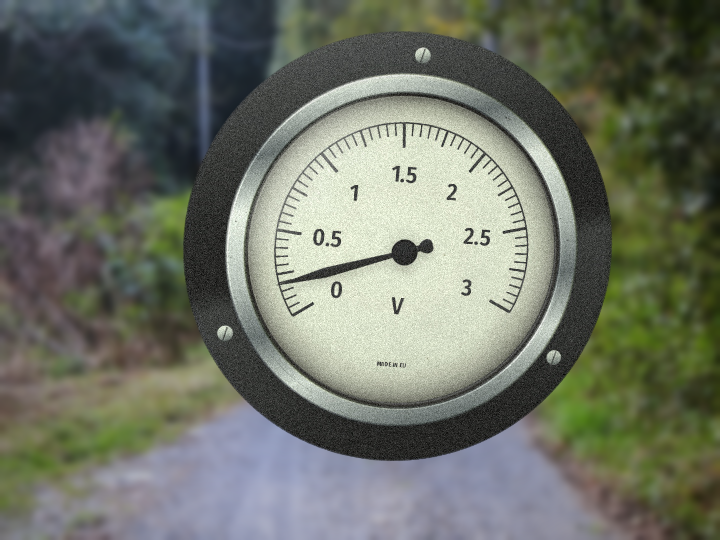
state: 0.2 V
